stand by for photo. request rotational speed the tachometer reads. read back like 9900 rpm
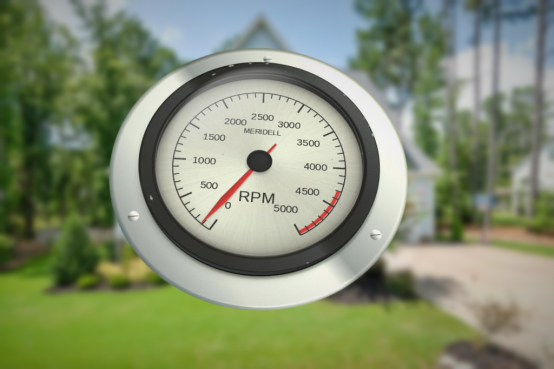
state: 100 rpm
